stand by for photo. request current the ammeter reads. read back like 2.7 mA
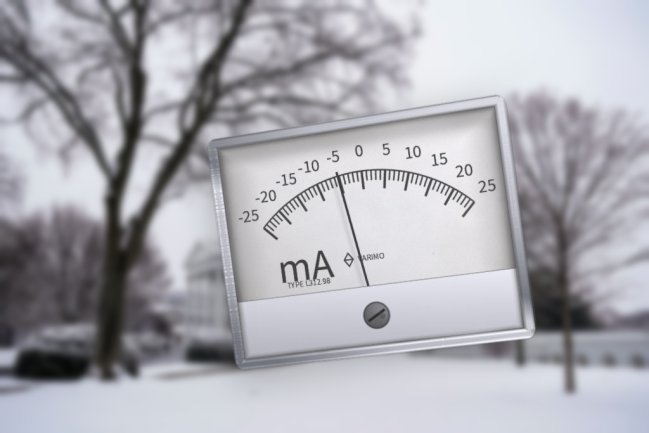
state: -5 mA
